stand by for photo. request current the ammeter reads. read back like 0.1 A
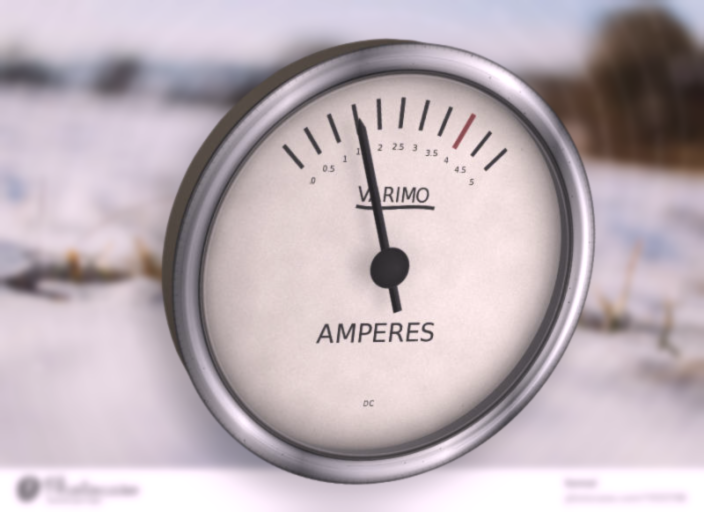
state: 1.5 A
